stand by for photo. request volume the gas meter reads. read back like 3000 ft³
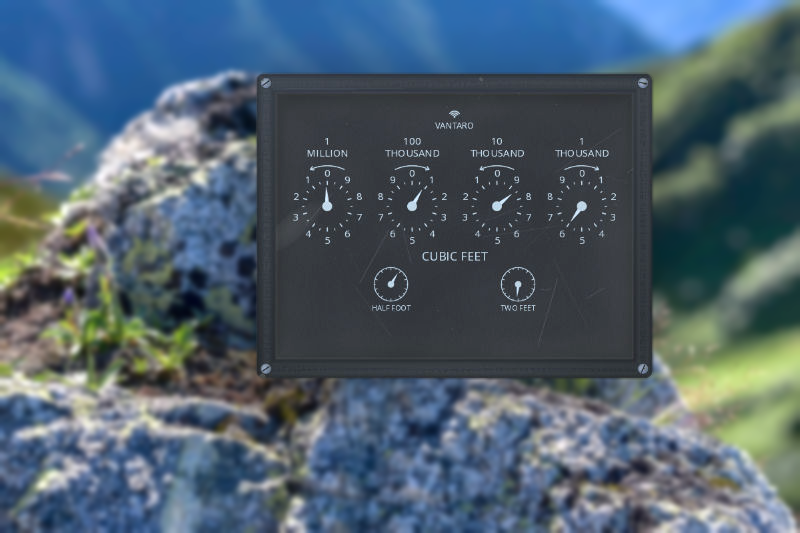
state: 8600 ft³
